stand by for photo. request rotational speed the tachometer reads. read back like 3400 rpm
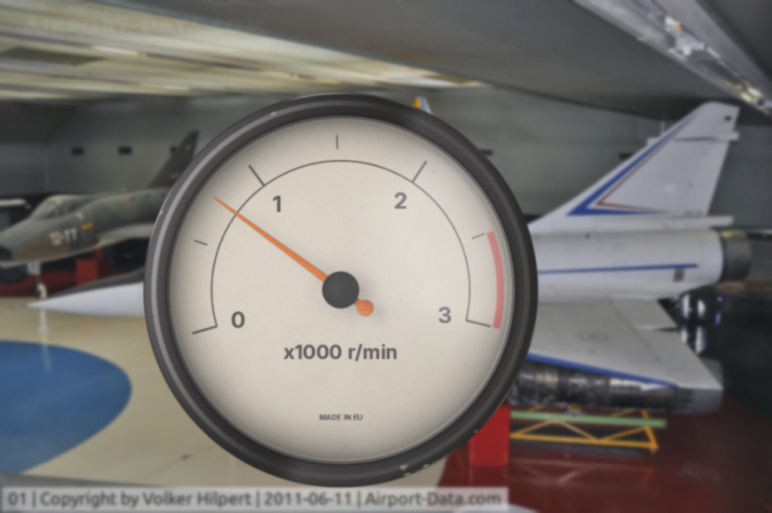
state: 750 rpm
